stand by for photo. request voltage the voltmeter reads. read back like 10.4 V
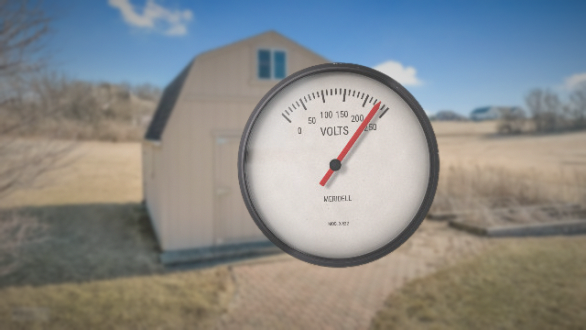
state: 230 V
